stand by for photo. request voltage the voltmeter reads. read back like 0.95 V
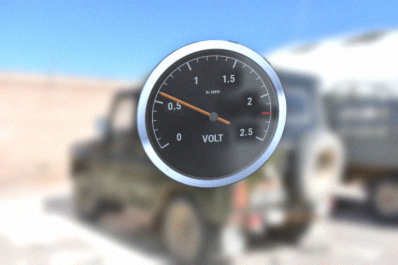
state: 0.6 V
